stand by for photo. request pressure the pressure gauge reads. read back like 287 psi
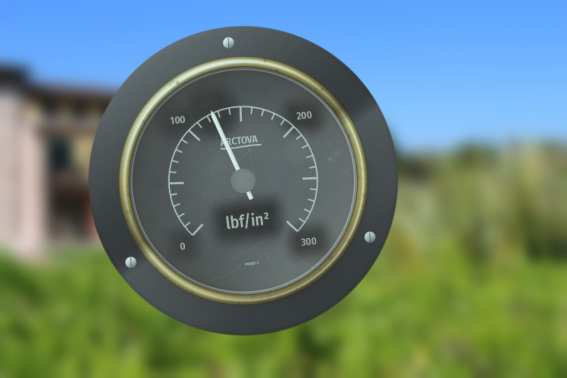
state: 125 psi
